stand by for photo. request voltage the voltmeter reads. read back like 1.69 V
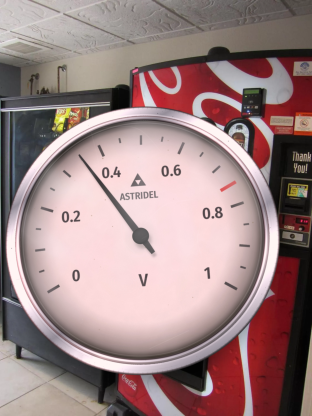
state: 0.35 V
